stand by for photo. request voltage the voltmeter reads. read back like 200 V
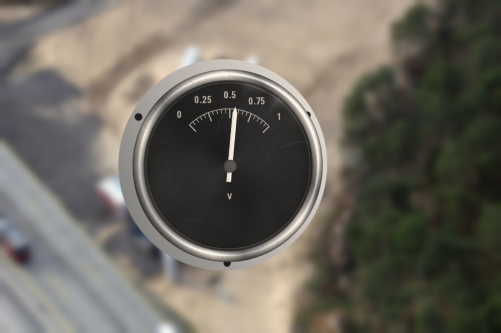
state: 0.55 V
